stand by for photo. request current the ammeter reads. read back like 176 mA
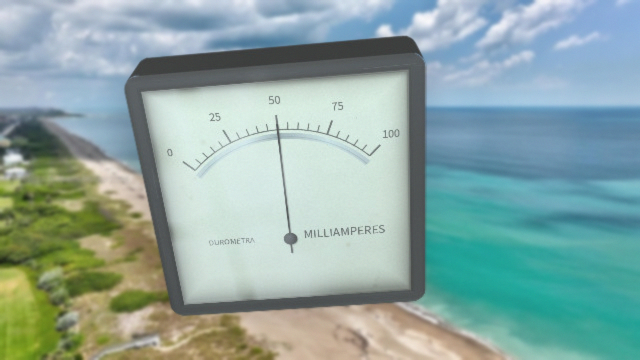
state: 50 mA
